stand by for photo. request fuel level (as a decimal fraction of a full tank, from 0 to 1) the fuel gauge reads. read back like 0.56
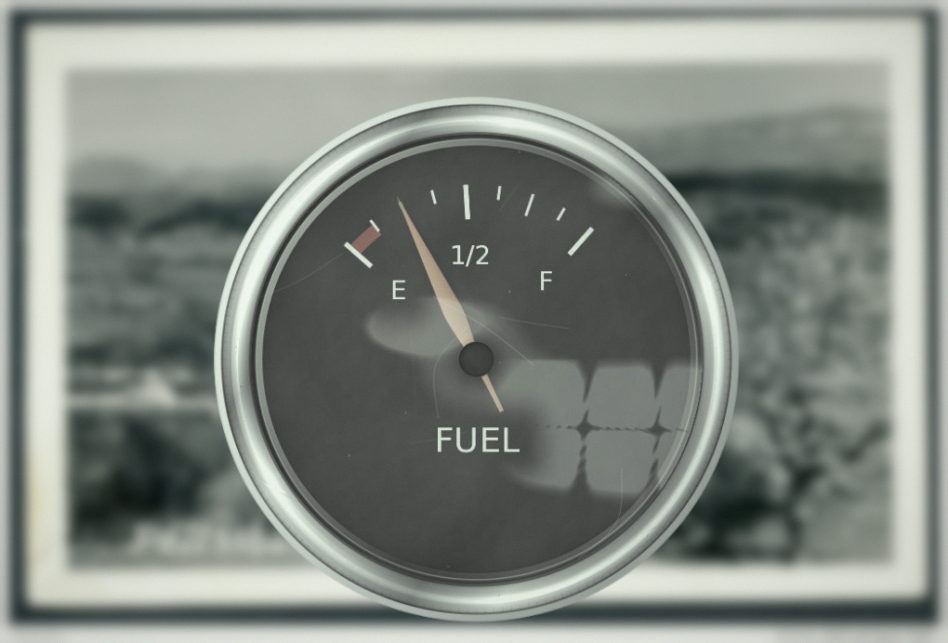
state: 0.25
